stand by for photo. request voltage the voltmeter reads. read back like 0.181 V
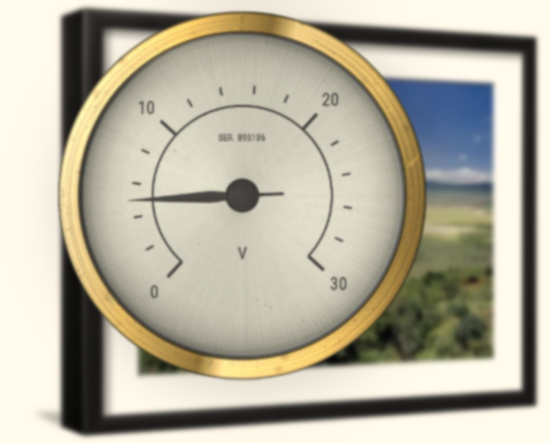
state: 5 V
